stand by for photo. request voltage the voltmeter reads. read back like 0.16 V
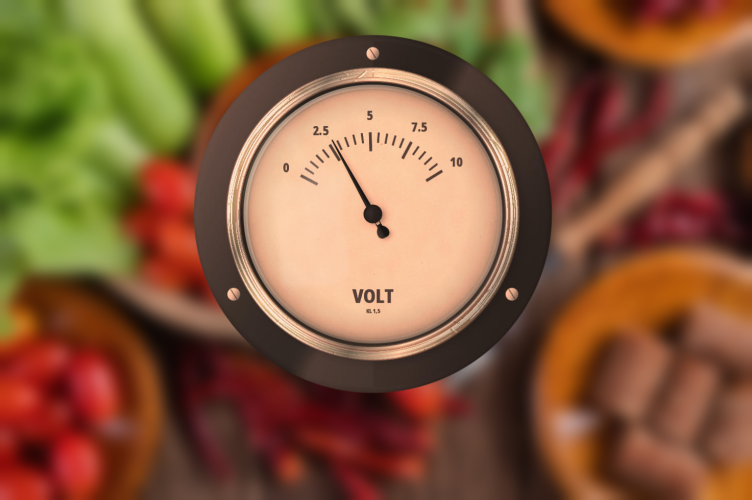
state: 2.75 V
